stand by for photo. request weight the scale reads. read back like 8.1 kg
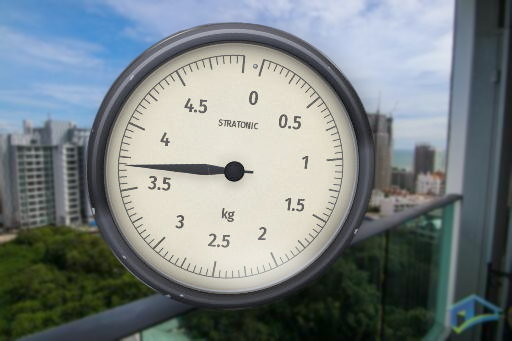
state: 3.7 kg
